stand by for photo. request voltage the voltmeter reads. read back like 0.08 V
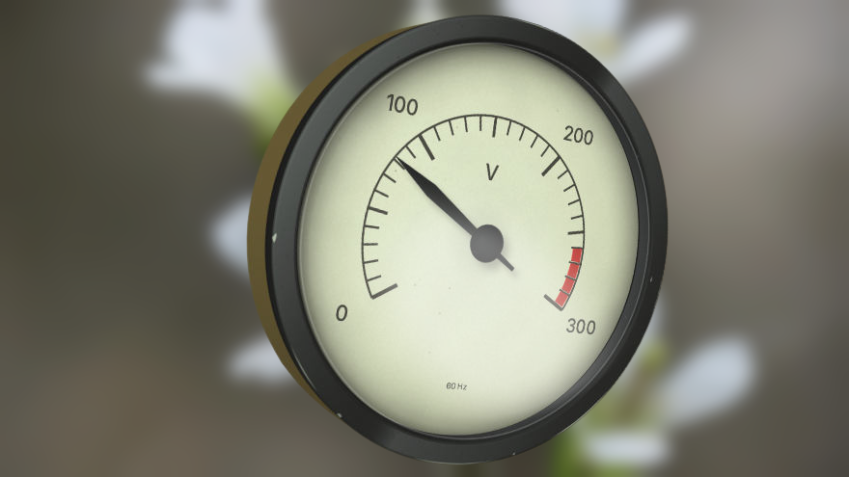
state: 80 V
